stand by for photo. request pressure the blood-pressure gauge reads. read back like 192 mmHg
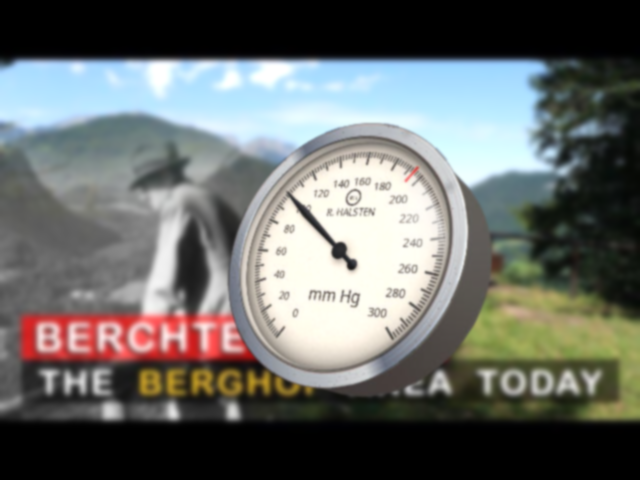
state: 100 mmHg
